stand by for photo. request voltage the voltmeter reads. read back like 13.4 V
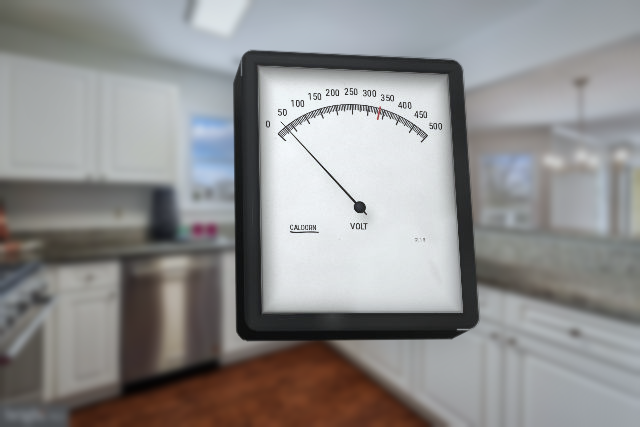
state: 25 V
